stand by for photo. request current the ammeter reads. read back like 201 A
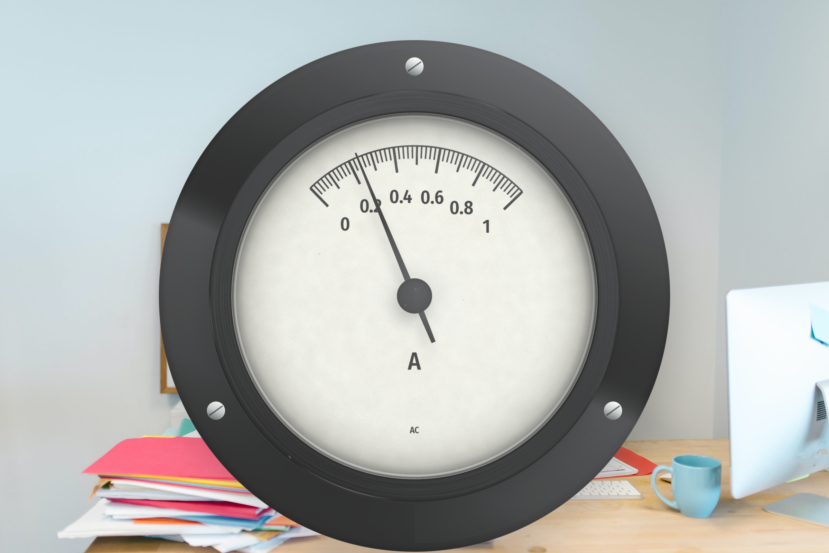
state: 0.24 A
